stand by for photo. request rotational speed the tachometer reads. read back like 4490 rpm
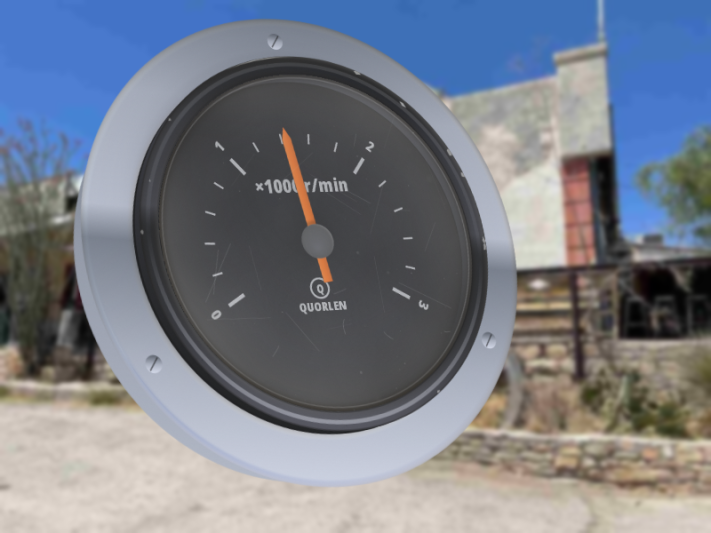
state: 1400 rpm
